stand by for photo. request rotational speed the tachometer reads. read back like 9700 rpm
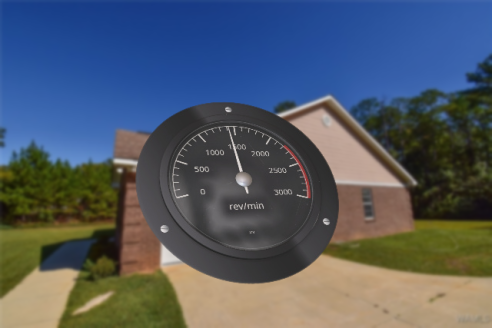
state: 1400 rpm
